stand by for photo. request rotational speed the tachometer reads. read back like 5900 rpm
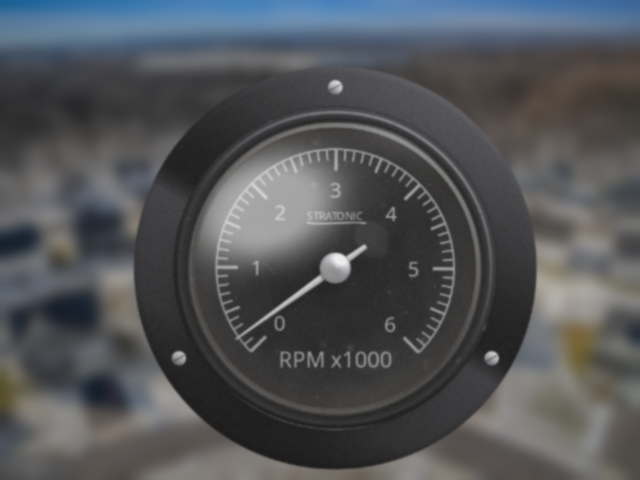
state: 200 rpm
